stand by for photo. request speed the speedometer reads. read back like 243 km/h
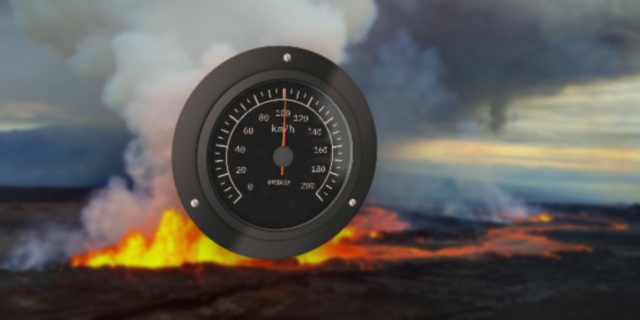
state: 100 km/h
